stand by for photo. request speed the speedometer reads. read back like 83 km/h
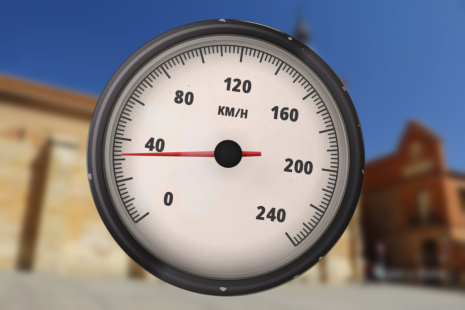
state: 32 km/h
